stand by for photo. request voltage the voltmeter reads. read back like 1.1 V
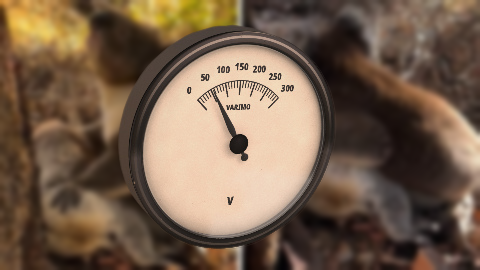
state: 50 V
